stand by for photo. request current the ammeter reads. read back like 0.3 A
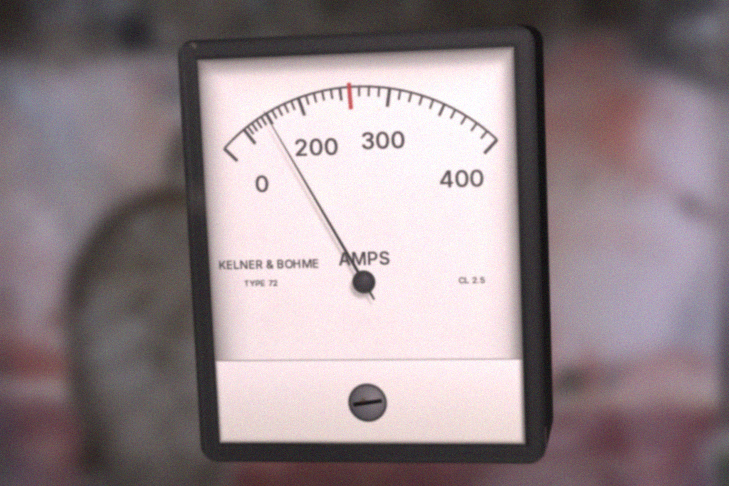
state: 150 A
